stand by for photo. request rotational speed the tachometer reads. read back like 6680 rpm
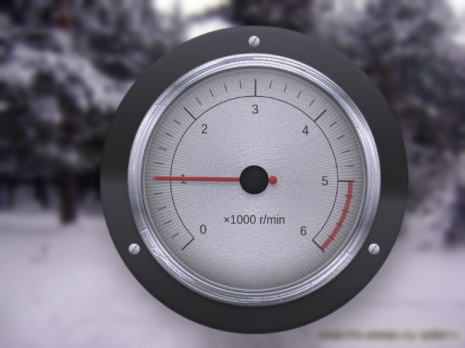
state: 1000 rpm
